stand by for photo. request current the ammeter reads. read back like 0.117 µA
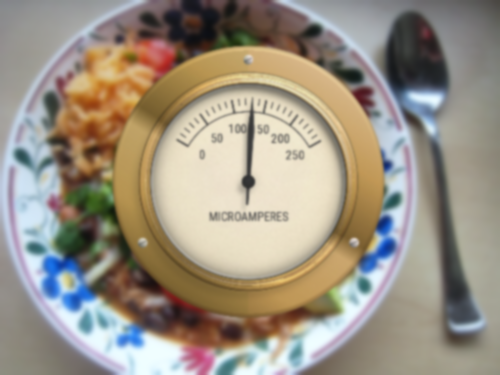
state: 130 µA
